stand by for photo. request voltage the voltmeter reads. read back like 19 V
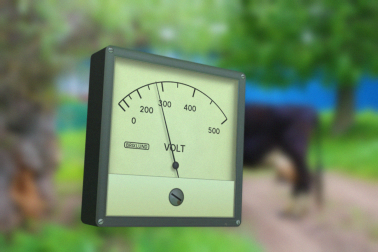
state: 275 V
